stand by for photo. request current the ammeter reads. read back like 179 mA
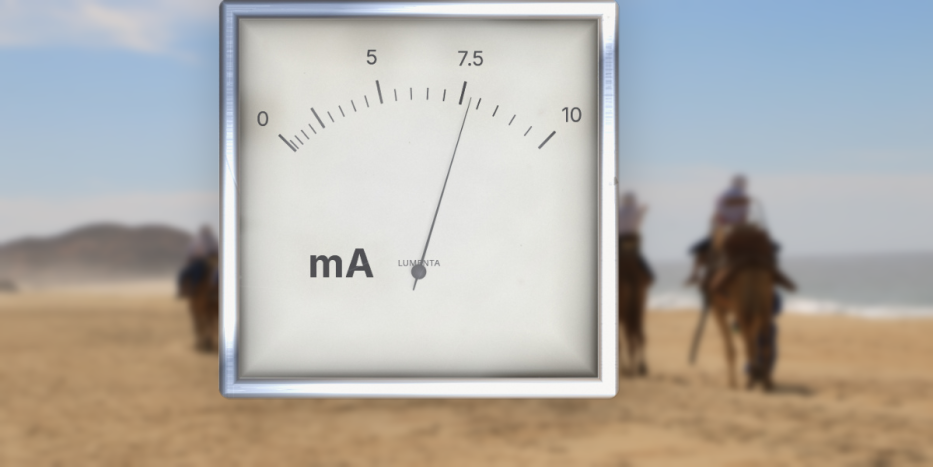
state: 7.75 mA
